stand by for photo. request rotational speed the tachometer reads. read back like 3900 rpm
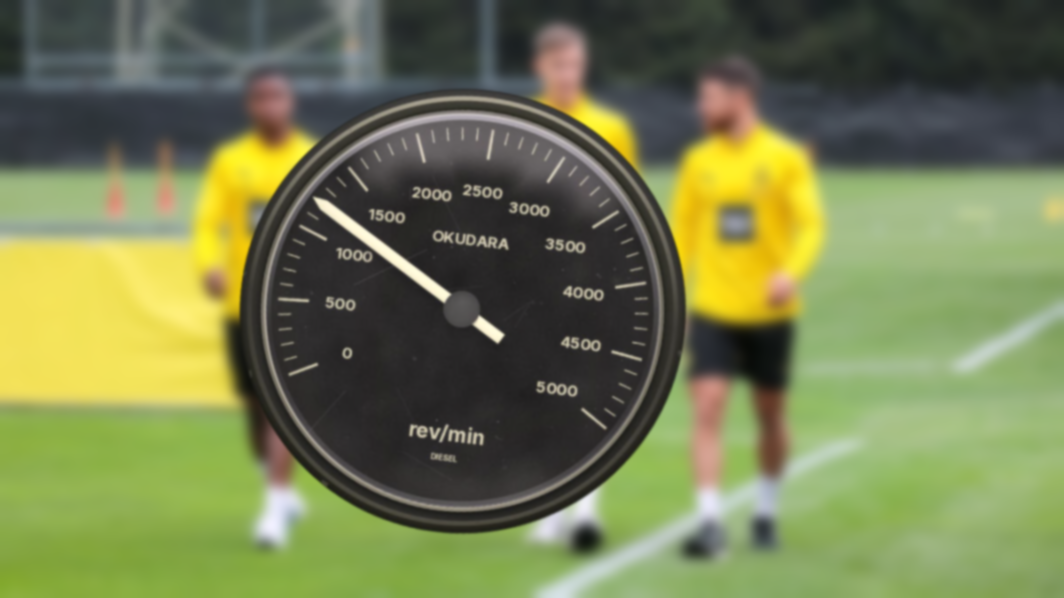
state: 1200 rpm
